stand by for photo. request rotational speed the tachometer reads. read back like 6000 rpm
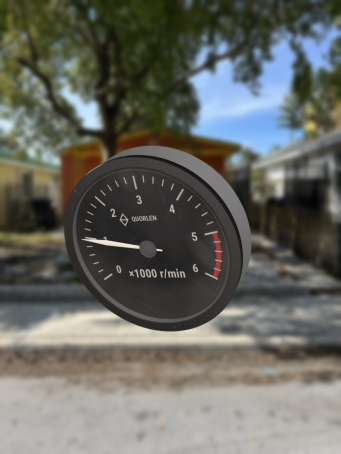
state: 1000 rpm
